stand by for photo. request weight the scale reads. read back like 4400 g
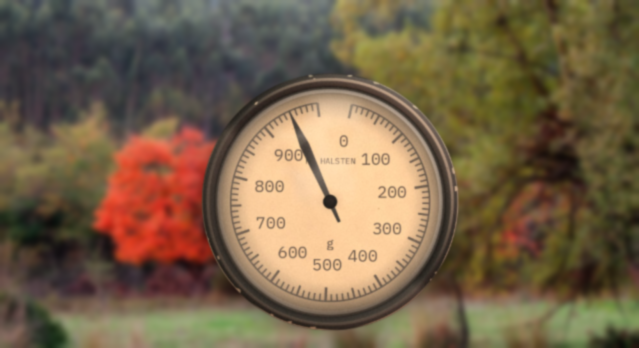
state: 950 g
